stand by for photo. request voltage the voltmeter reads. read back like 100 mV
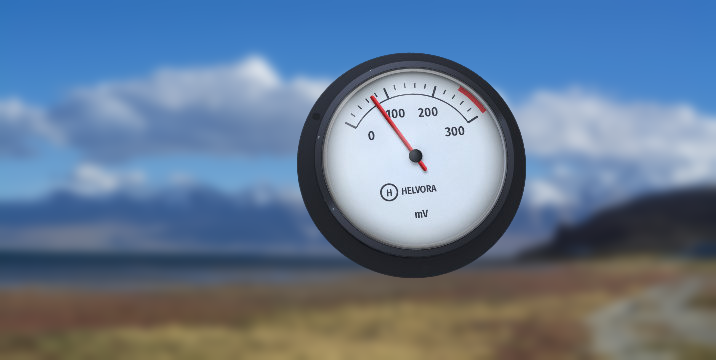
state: 70 mV
